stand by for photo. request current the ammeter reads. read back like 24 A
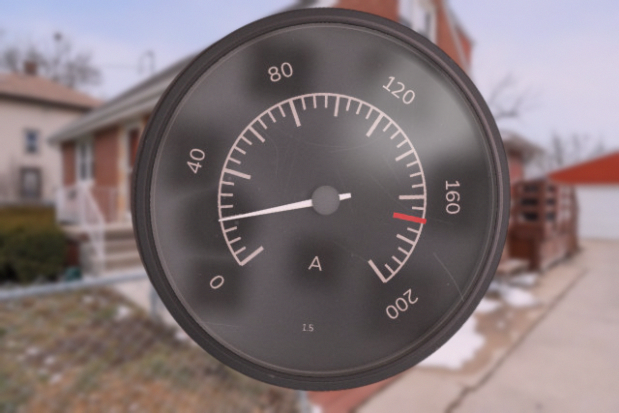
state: 20 A
